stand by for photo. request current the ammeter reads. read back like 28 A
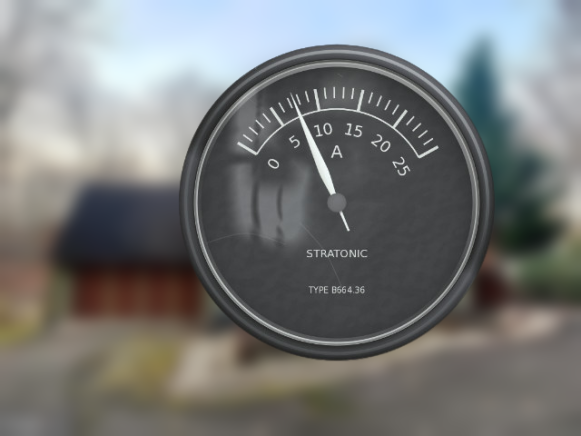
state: 7.5 A
